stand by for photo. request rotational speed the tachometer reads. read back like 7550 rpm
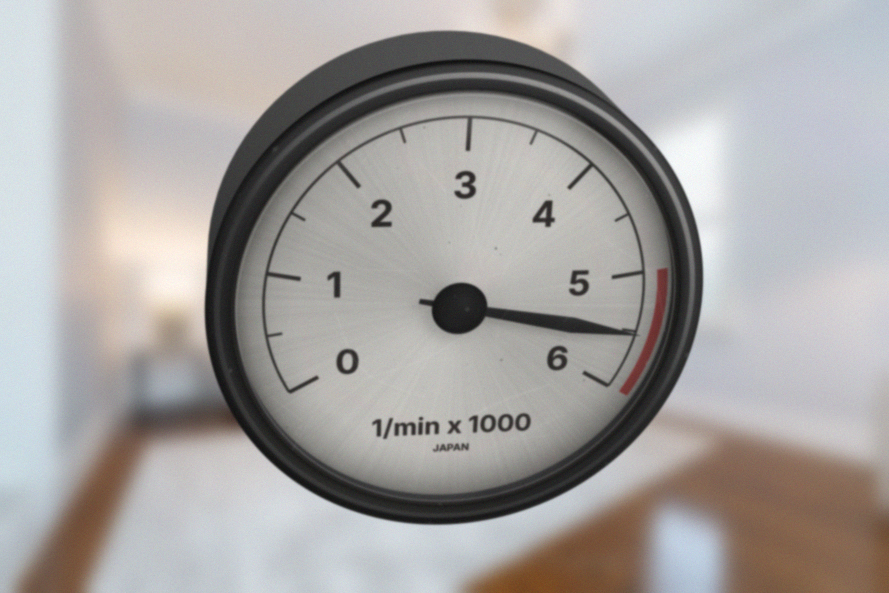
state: 5500 rpm
